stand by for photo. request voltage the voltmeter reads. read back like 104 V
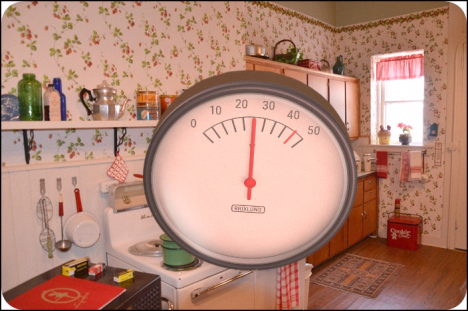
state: 25 V
